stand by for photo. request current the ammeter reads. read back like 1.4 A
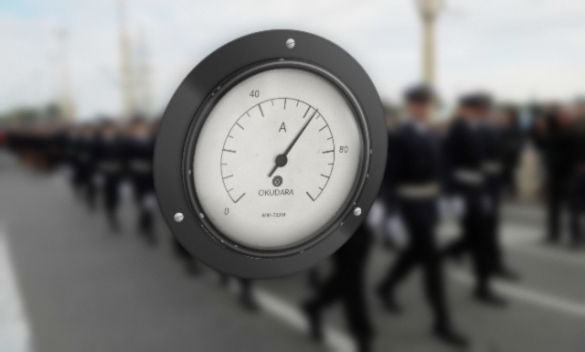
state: 62.5 A
